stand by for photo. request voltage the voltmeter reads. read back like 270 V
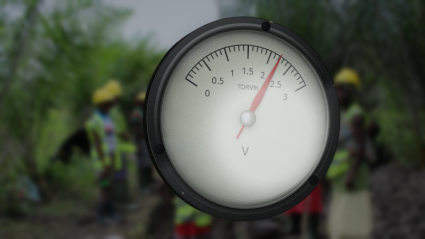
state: 2.2 V
